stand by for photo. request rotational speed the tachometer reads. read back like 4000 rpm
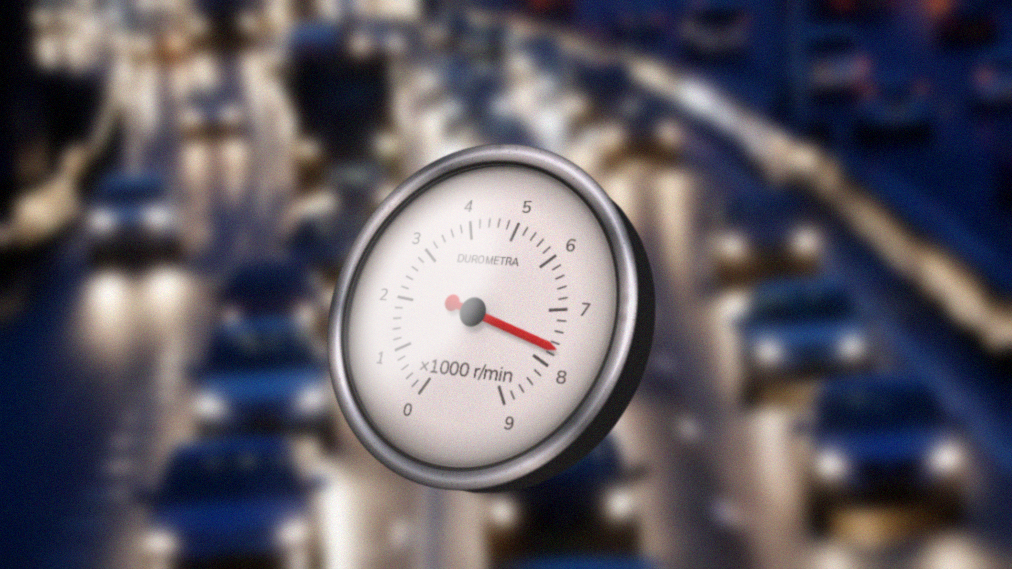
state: 7700 rpm
